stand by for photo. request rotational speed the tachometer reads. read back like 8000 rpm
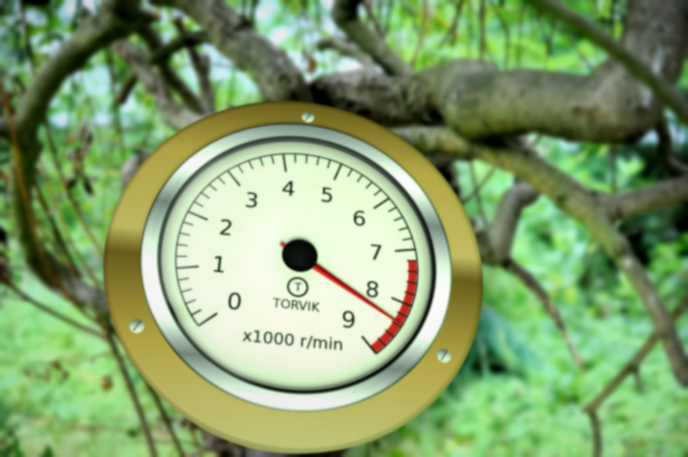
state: 8400 rpm
